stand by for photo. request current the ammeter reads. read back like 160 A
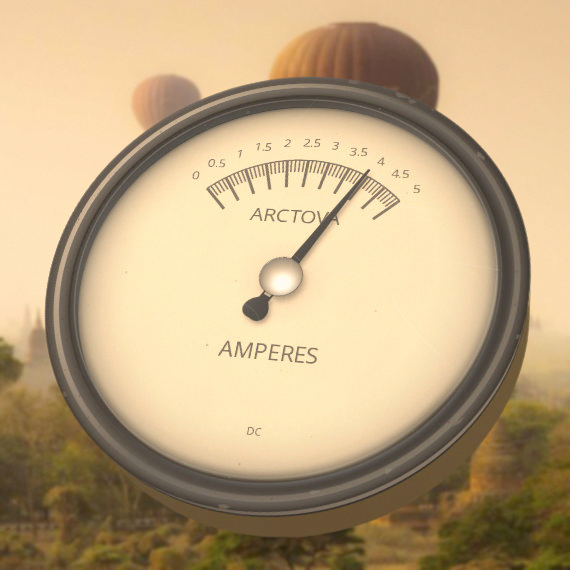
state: 4 A
